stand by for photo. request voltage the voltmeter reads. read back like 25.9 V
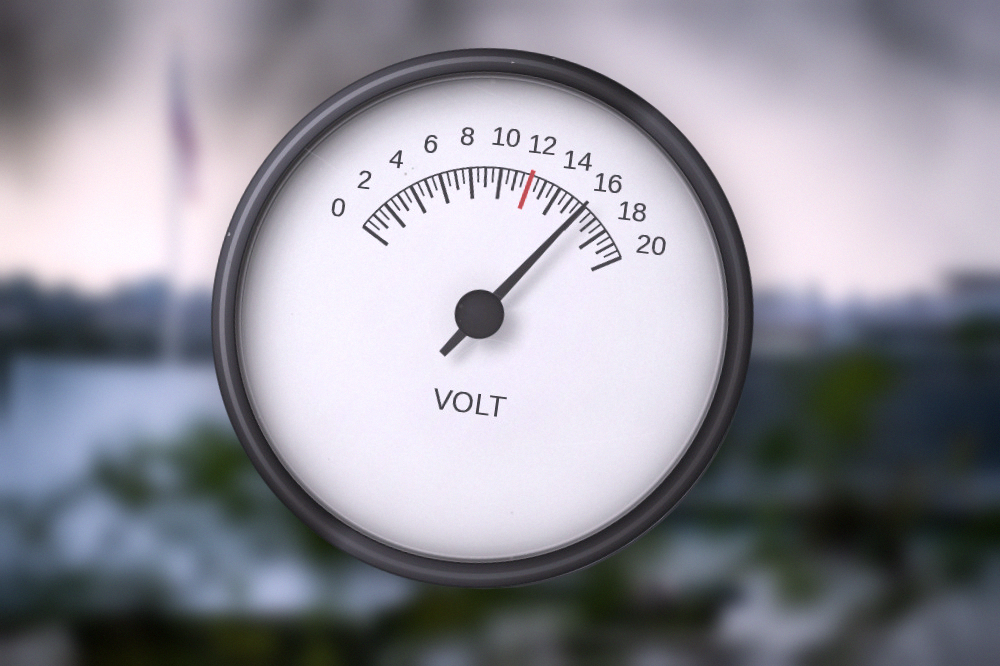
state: 16 V
